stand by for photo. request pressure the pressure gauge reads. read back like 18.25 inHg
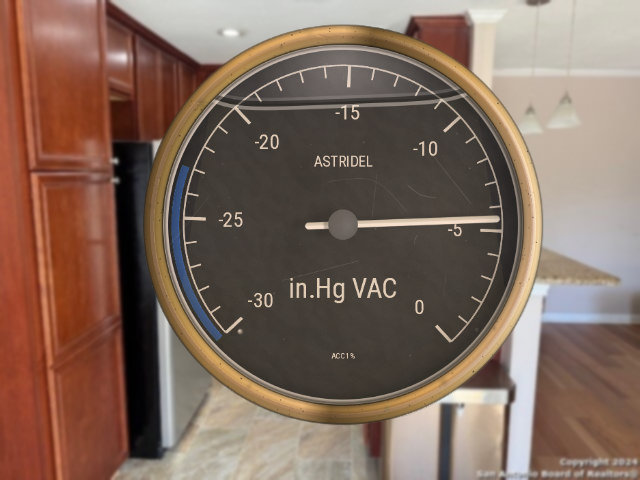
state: -5.5 inHg
